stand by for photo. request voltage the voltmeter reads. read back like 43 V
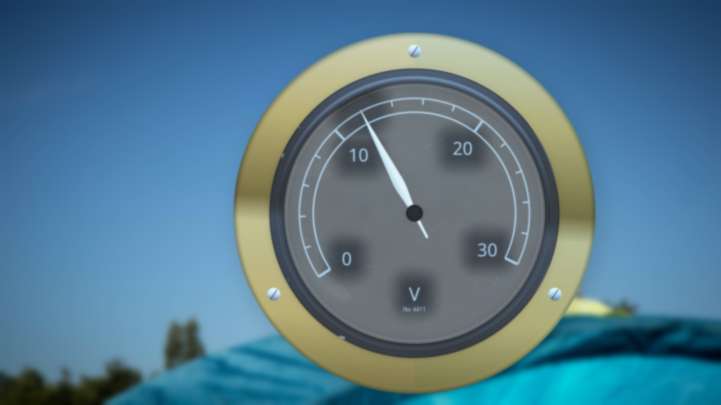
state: 12 V
